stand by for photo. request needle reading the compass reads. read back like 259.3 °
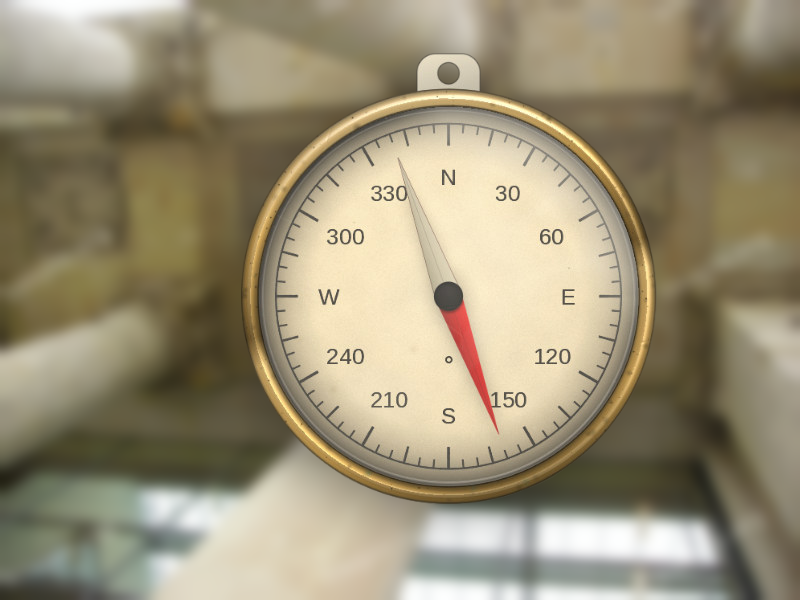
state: 160 °
